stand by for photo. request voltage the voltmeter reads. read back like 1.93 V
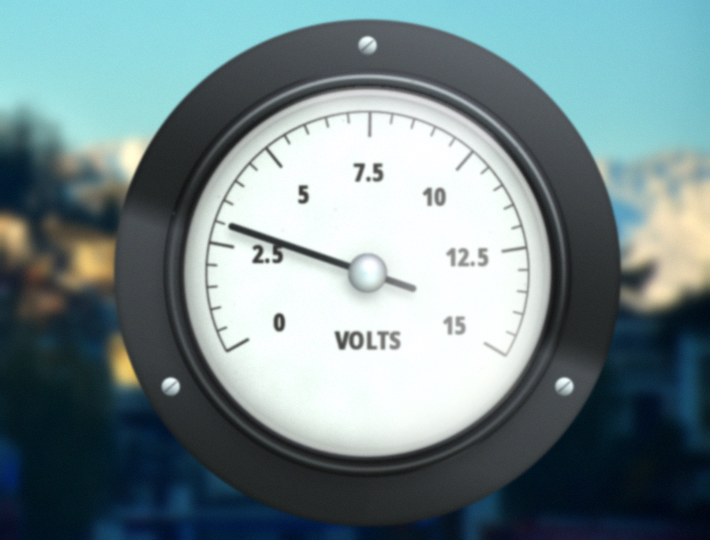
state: 3 V
